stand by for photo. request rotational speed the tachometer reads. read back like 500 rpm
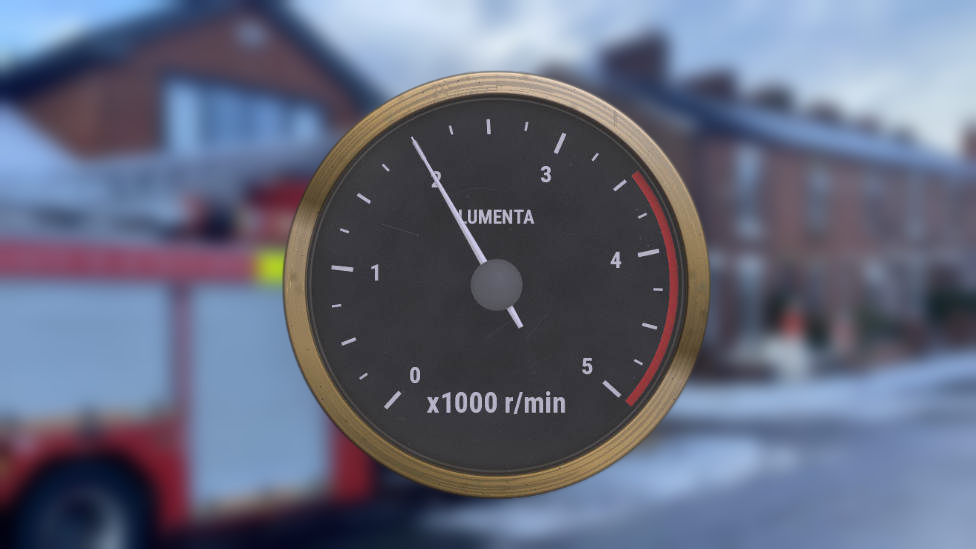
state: 2000 rpm
